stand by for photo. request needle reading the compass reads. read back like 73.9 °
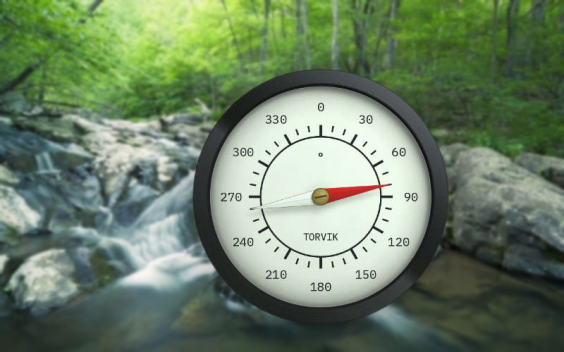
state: 80 °
